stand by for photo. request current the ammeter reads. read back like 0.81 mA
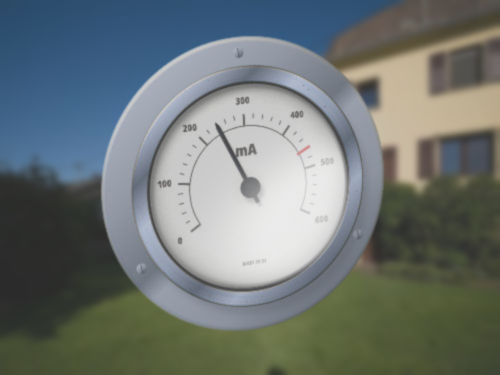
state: 240 mA
